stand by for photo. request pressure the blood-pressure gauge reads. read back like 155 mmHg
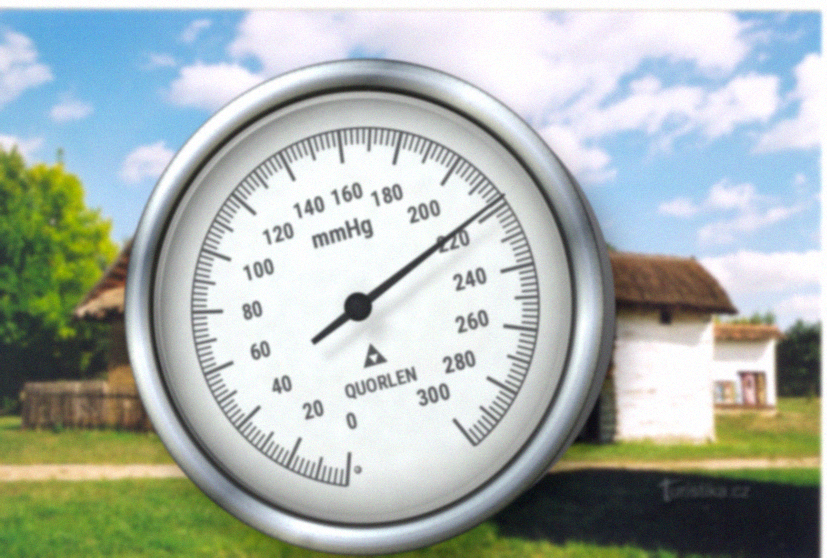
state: 218 mmHg
